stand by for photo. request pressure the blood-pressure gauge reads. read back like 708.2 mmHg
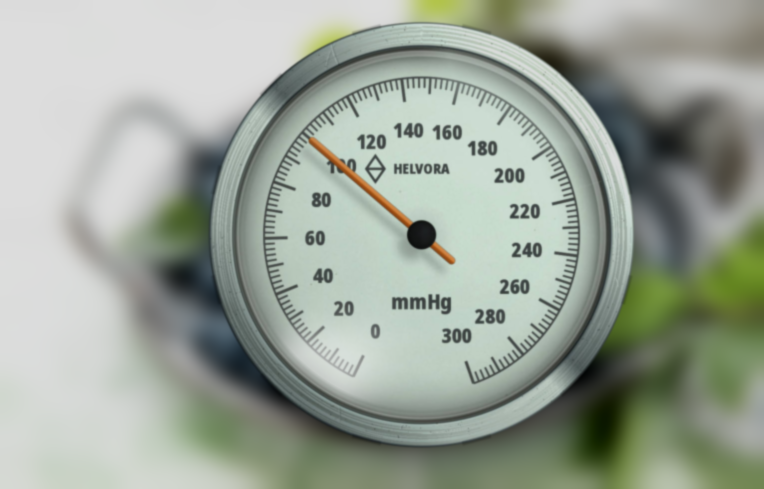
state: 100 mmHg
